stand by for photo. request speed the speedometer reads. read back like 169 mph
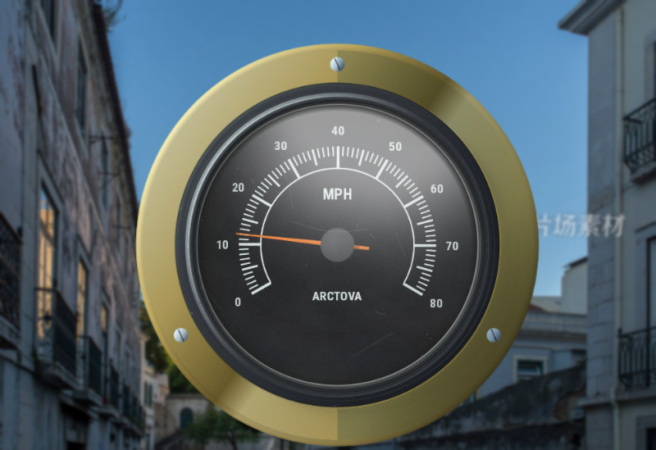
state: 12 mph
